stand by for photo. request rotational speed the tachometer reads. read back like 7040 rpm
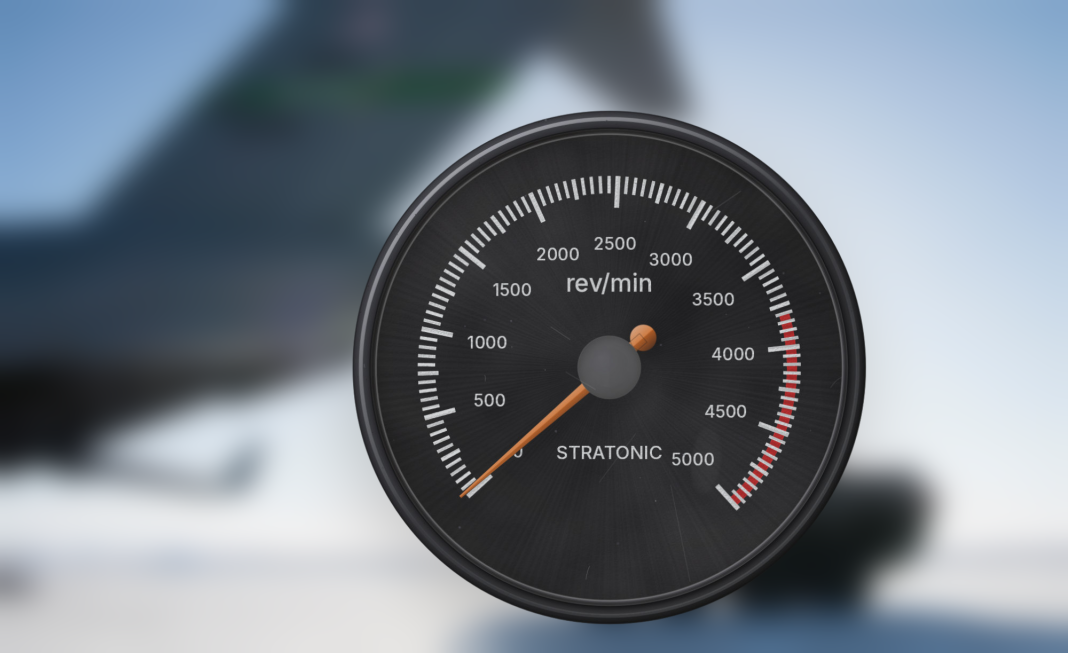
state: 25 rpm
